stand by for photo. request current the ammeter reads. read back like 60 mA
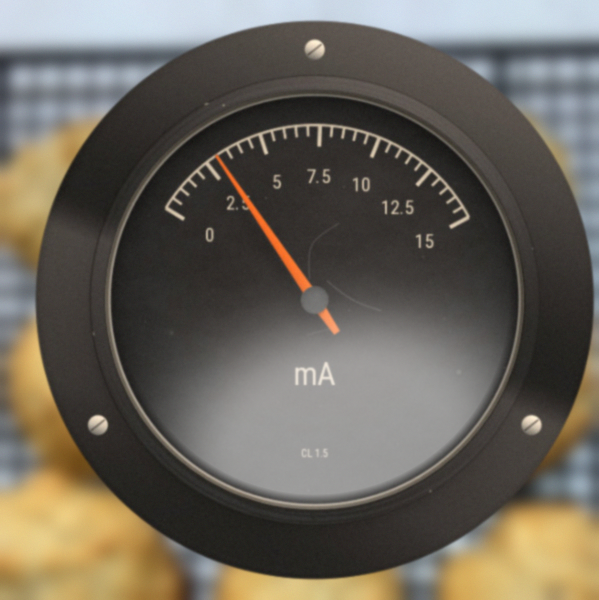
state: 3 mA
